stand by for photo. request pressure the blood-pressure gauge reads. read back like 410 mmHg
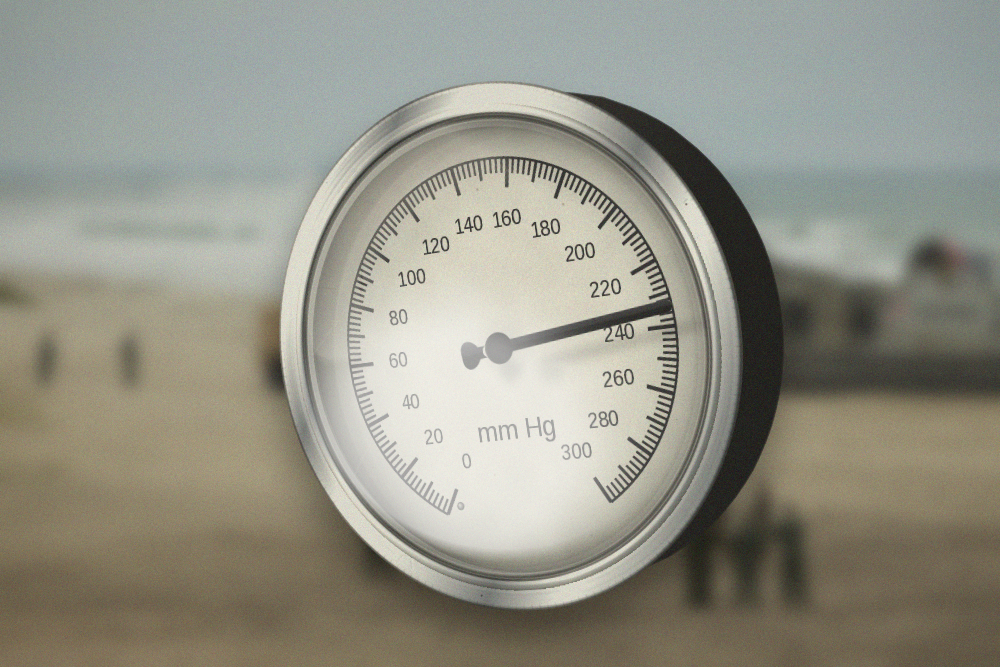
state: 234 mmHg
